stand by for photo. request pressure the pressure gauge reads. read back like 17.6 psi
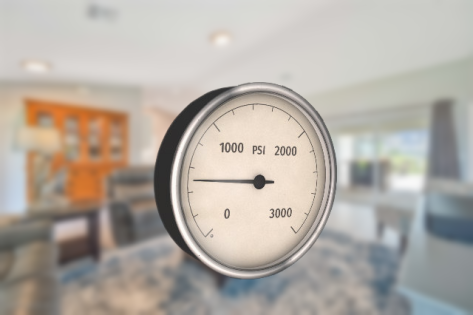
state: 500 psi
